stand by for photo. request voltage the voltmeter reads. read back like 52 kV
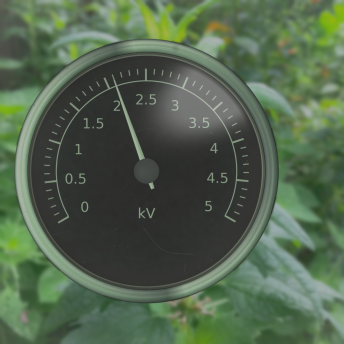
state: 2.1 kV
